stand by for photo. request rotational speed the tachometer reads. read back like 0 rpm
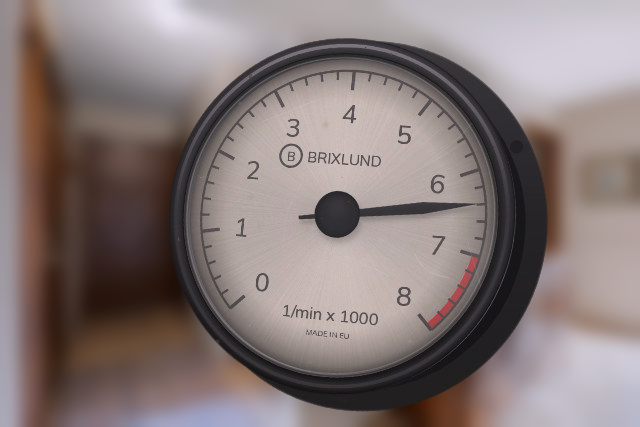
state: 6400 rpm
